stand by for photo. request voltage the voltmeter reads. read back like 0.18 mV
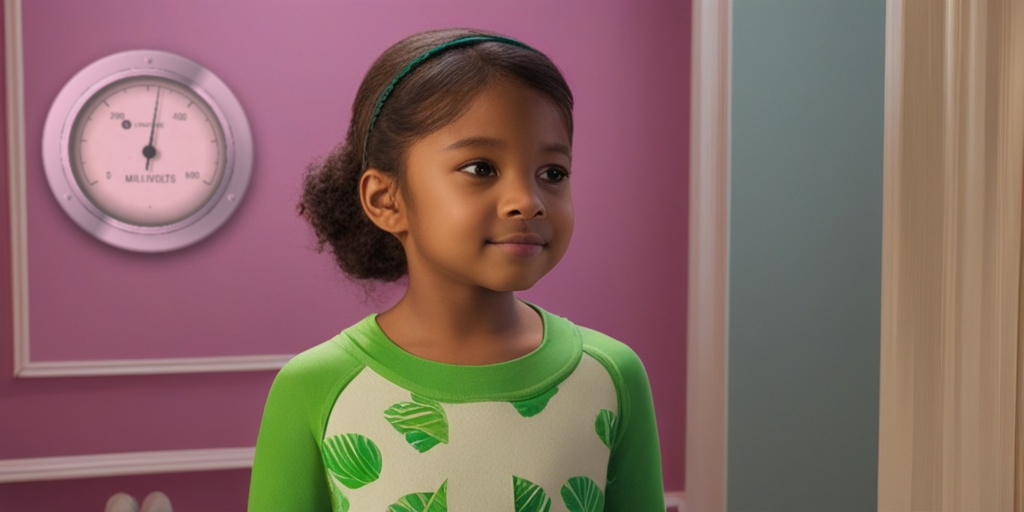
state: 325 mV
